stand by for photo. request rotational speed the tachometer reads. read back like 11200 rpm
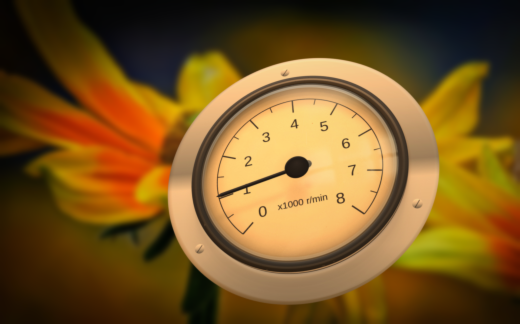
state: 1000 rpm
